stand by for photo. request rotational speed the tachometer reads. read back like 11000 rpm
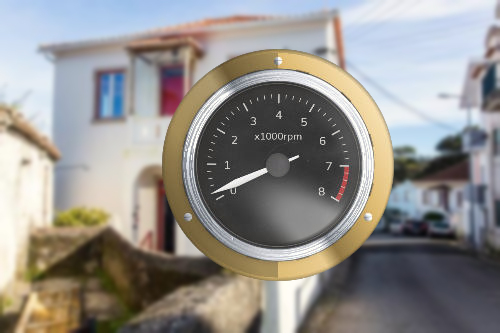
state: 200 rpm
